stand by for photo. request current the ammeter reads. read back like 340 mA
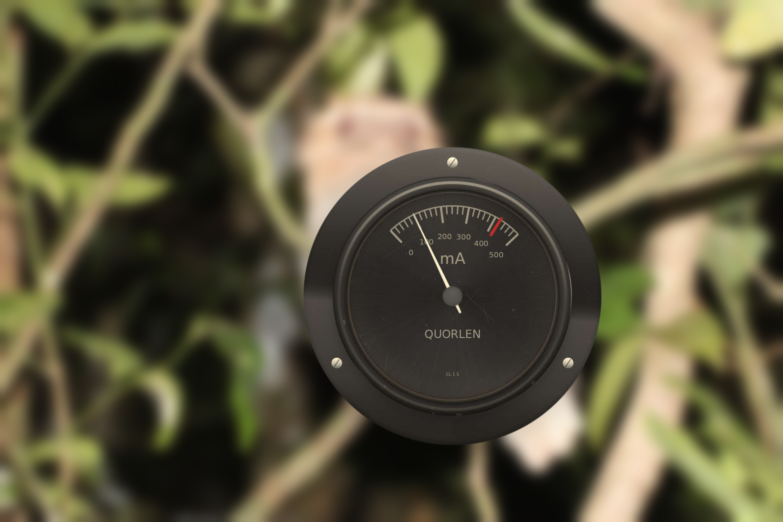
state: 100 mA
